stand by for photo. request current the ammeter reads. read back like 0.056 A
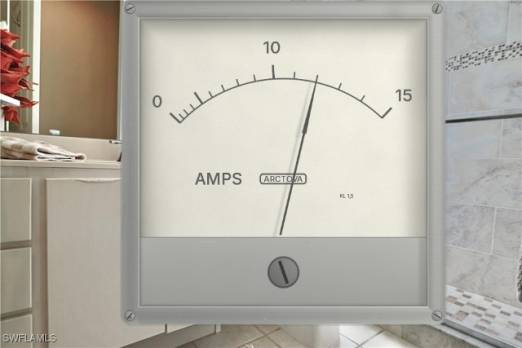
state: 12 A
